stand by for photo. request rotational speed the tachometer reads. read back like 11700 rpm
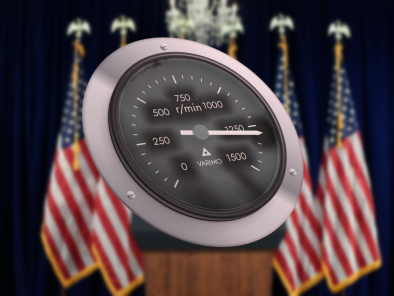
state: 1300 rpm
